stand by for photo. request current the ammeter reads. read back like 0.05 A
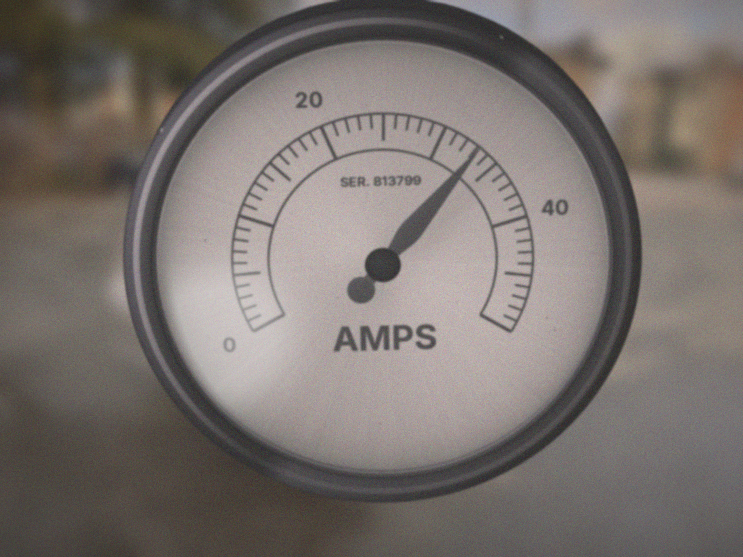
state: 33 A
